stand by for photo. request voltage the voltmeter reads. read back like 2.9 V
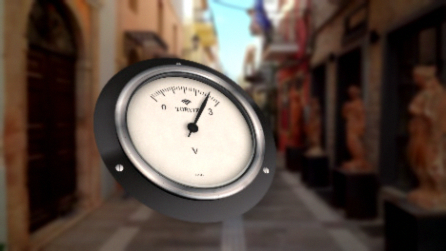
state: 2.5 V
